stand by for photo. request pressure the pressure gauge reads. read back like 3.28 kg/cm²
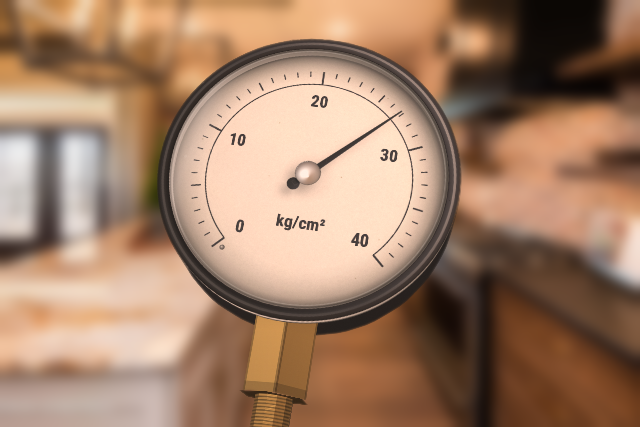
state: 27 kg/cm²
